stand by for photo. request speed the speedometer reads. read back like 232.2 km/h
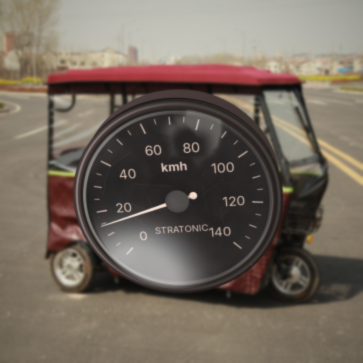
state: 15 km/h
